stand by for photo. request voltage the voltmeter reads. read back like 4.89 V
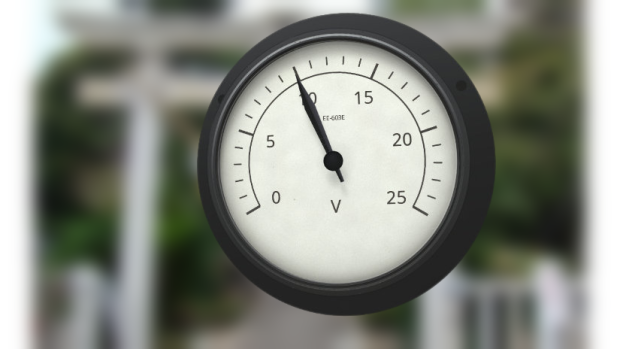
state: 10 V
